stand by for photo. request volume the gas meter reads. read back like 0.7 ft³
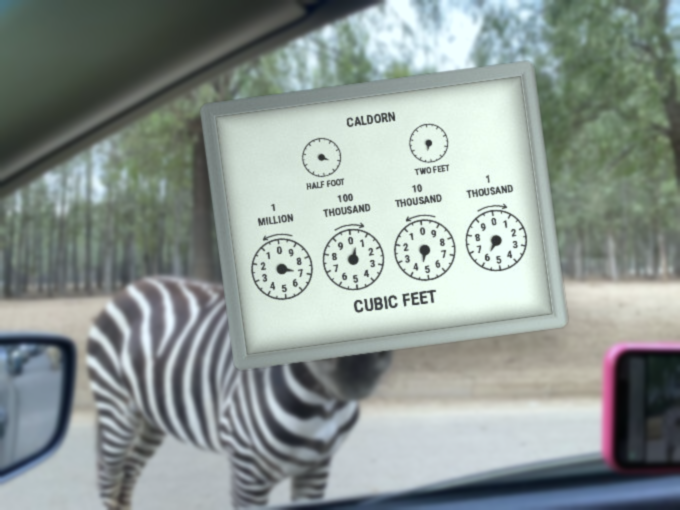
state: 704600 ft³
